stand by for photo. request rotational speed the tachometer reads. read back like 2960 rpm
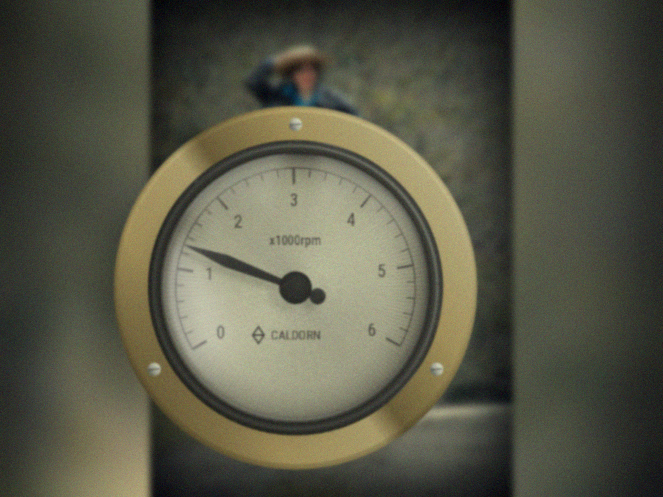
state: 1300 rpm
